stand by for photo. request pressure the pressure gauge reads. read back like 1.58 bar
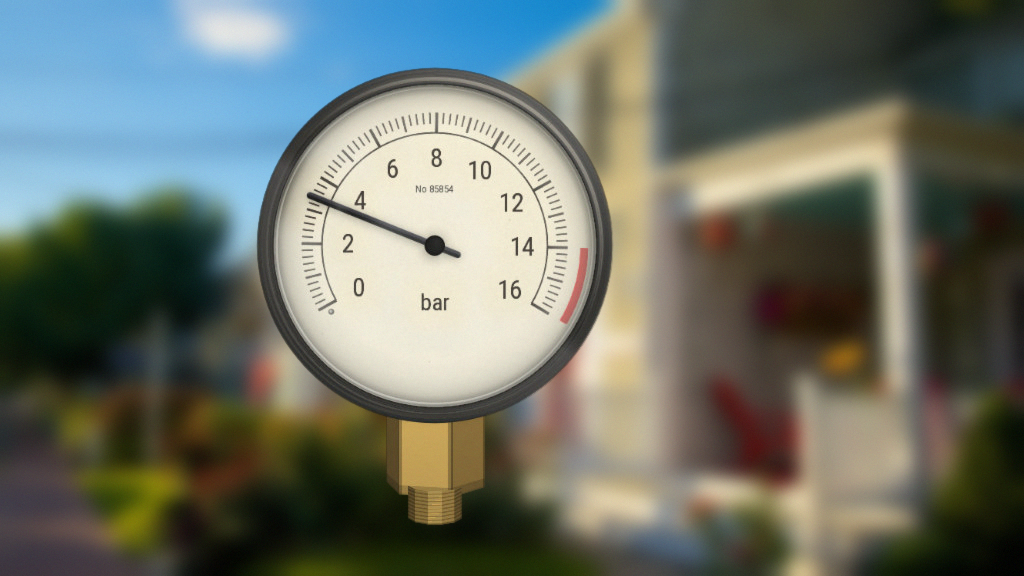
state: 3.4 bar
